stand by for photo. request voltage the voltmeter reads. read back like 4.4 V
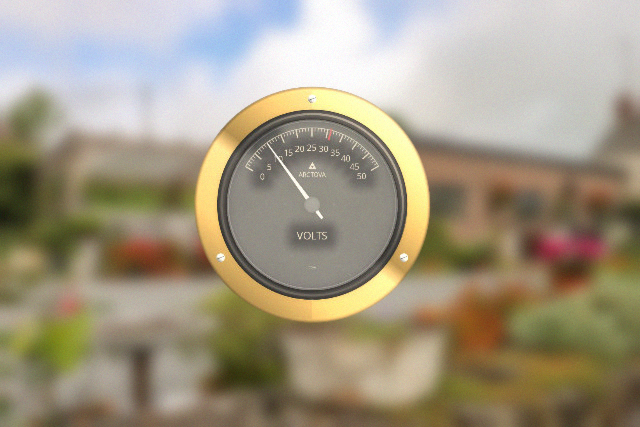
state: 10 V
